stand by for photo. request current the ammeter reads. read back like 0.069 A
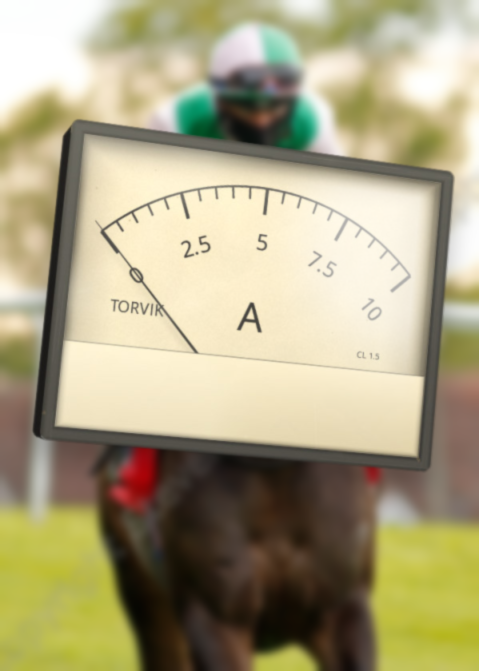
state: 0 A
